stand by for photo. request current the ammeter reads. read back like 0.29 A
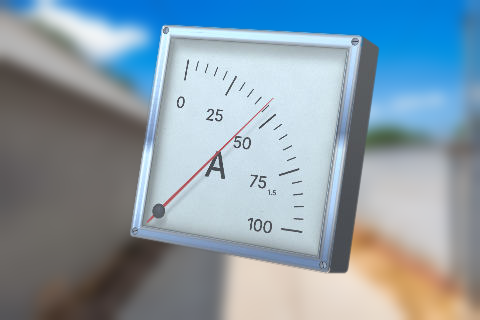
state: 45 A
